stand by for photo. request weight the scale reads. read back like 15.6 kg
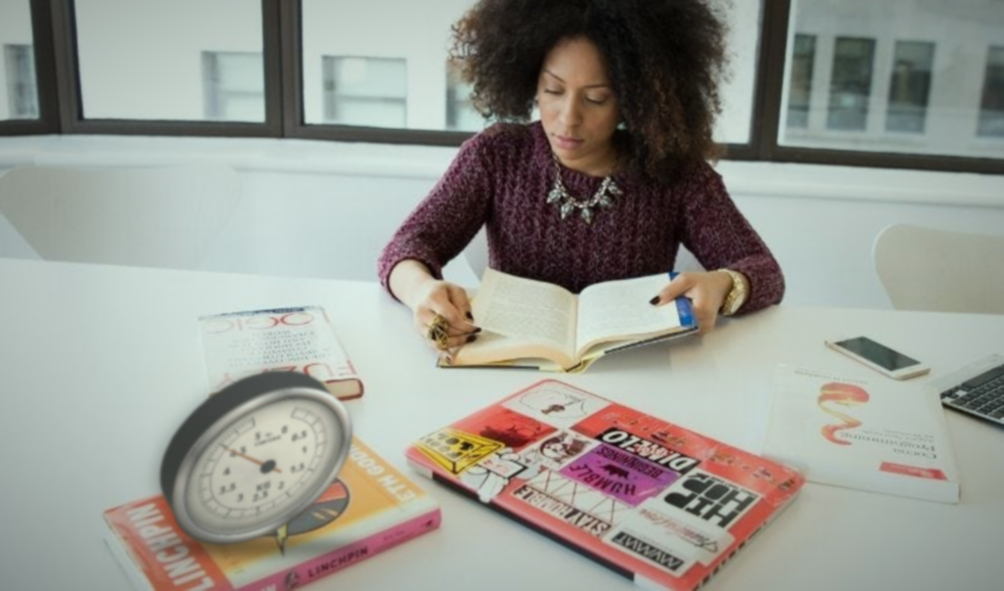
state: 4.5 kg
